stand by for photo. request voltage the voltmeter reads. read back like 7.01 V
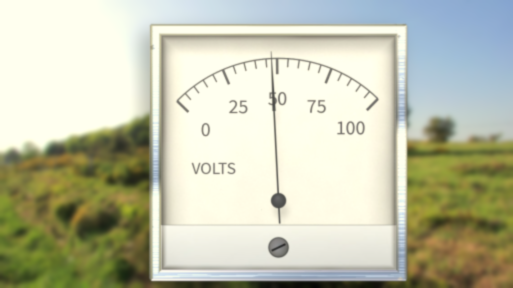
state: 47.5 V
